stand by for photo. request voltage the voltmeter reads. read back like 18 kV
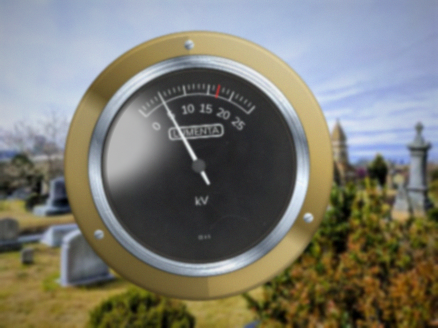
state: 5 kV
